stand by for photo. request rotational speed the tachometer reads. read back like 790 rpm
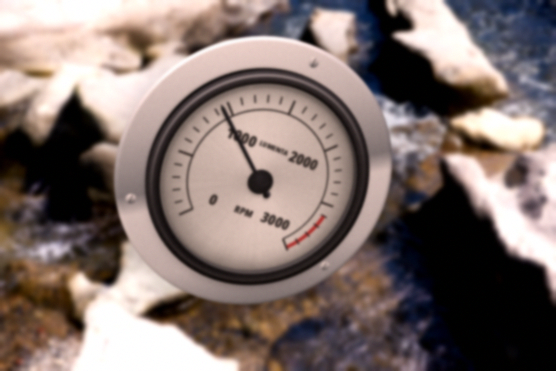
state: 950 rpm
